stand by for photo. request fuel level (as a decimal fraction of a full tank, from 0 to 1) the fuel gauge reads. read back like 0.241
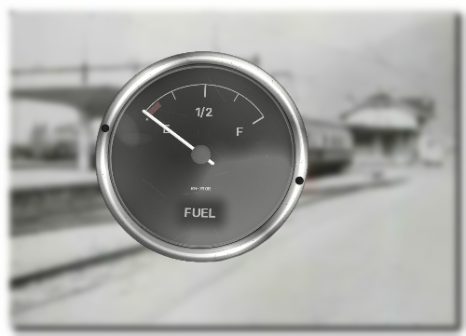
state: 0
